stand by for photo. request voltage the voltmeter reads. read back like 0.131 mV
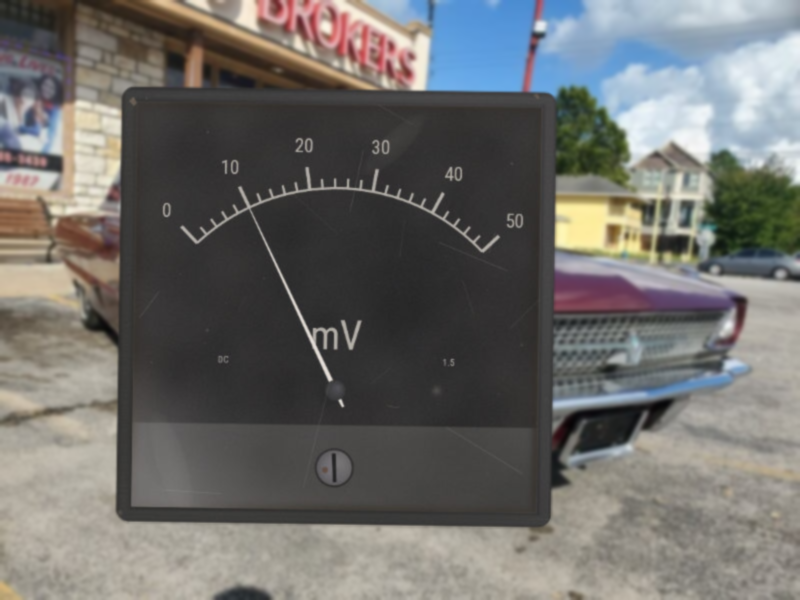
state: 10 mV
